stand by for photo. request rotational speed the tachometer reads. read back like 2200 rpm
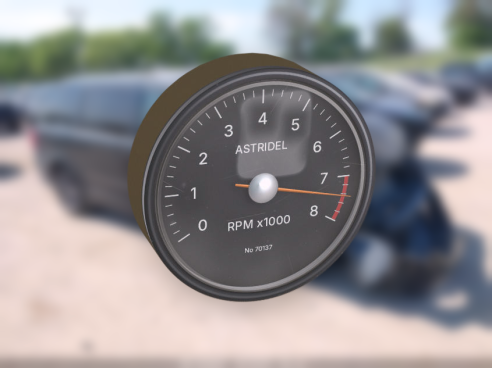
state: 7400 rpm
